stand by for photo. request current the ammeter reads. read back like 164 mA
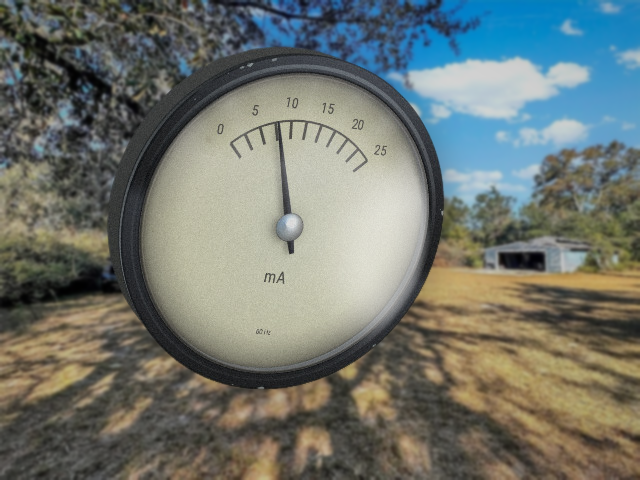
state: 7.5 mA
